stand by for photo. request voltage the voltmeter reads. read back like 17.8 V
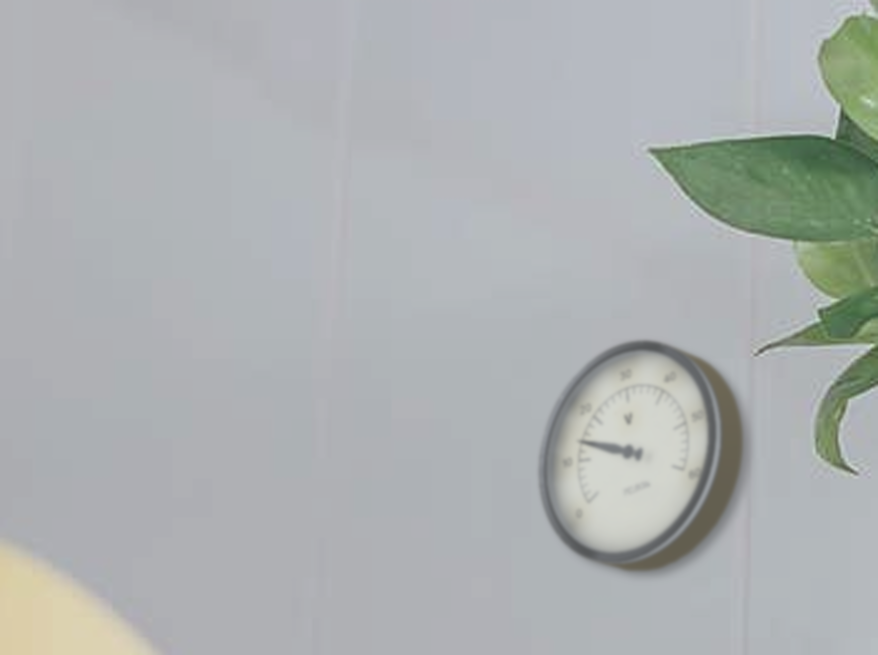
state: 14 V
